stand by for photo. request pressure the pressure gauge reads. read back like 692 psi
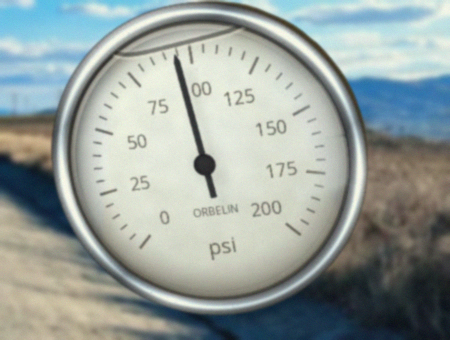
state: 95 psi
